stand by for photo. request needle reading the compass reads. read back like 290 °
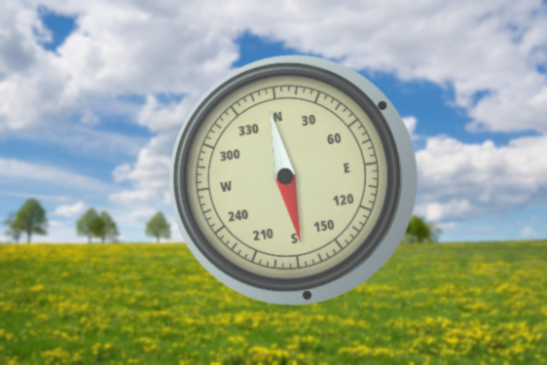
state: 175 °
